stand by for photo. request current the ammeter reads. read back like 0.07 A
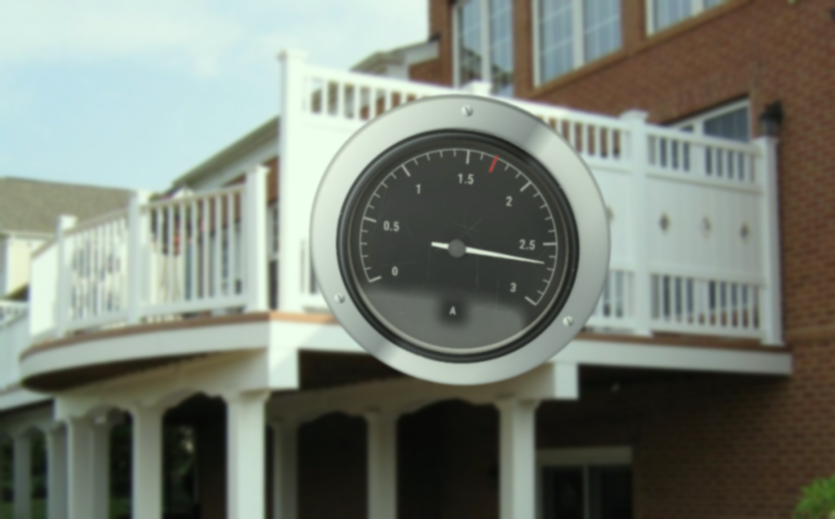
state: 2.65 A
